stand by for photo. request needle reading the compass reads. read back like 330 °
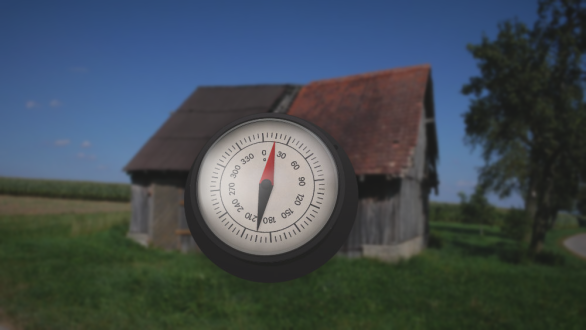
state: 15 °
